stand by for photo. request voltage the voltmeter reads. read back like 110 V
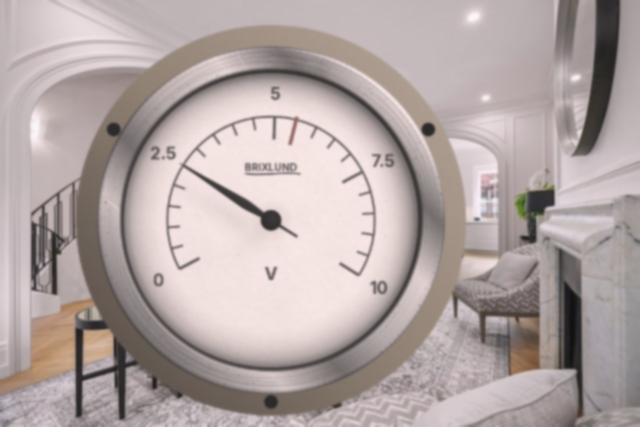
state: 2.5 V
